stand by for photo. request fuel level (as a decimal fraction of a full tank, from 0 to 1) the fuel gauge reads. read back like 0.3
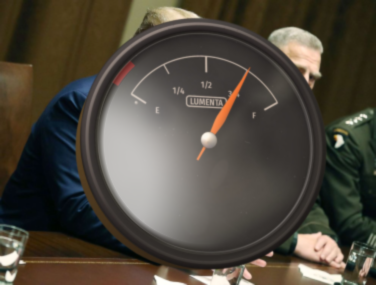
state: 0.75
